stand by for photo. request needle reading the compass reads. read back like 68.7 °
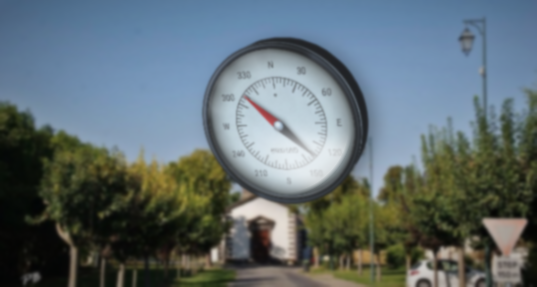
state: 315 °
